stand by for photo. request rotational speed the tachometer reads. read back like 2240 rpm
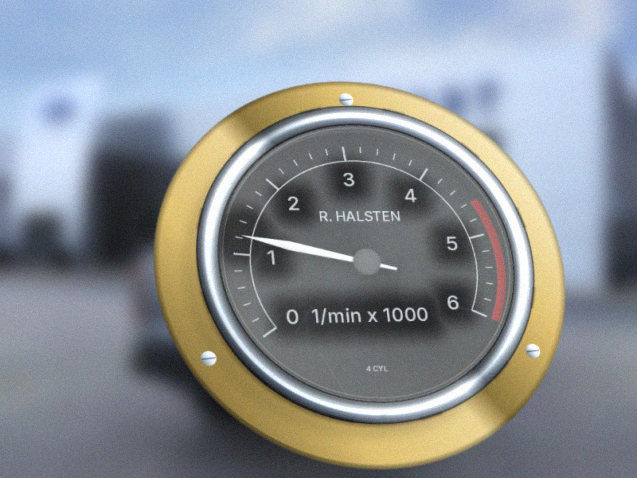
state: 1200 rpm
